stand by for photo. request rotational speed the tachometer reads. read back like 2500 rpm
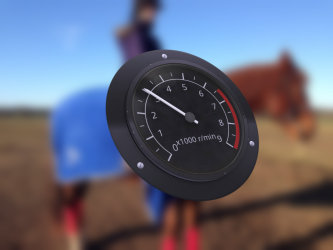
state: 3000 rpm
